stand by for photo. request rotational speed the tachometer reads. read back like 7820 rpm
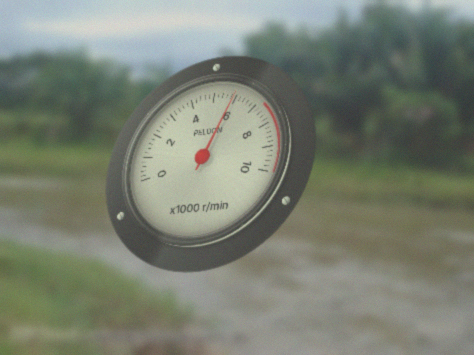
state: 6000 rpm
